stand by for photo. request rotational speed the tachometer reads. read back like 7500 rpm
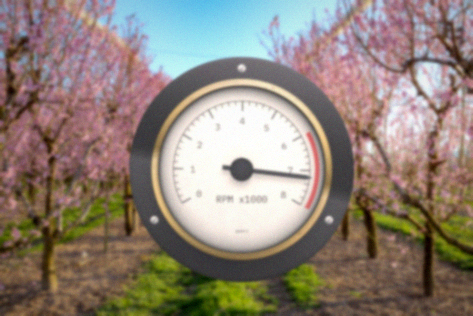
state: 7200 rpm
